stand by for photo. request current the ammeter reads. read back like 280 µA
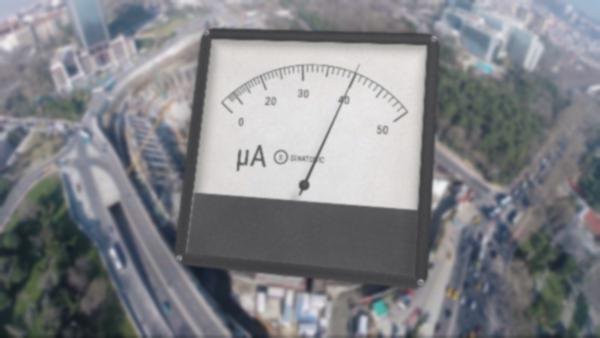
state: 40 µA
